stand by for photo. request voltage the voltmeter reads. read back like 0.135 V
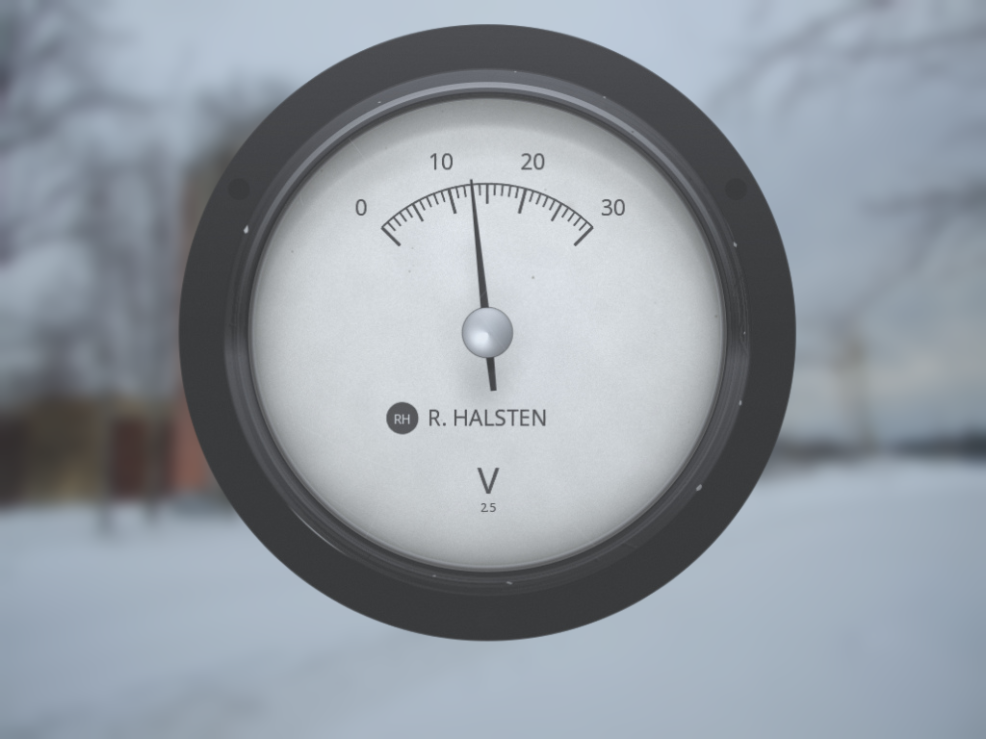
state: 13 V
